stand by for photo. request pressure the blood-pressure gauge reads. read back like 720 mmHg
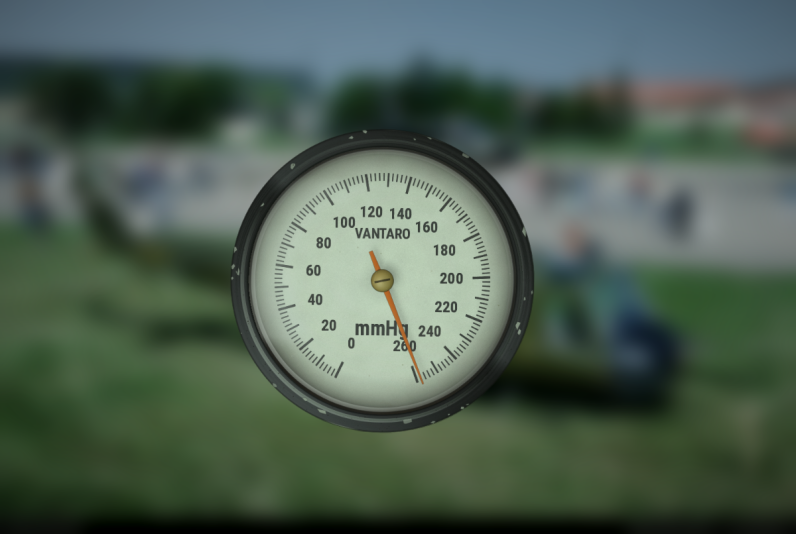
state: 258 mmHg
